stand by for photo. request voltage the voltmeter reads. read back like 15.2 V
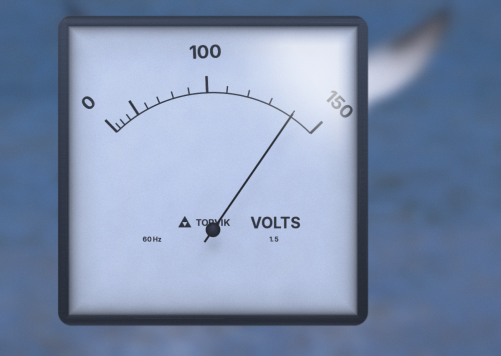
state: 140 V
